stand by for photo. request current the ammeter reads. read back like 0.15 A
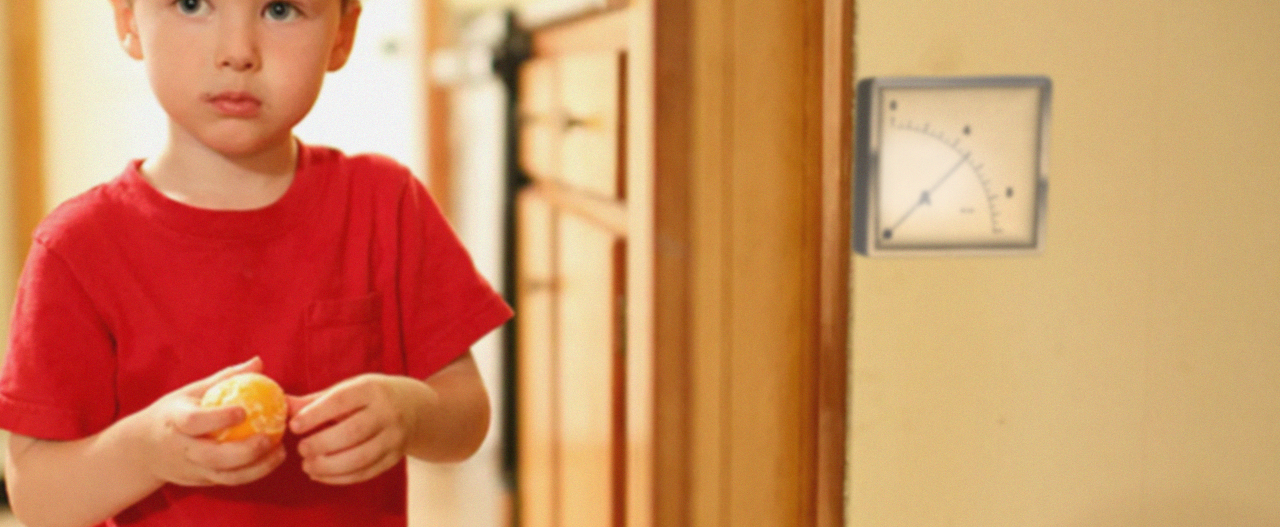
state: 5 A
